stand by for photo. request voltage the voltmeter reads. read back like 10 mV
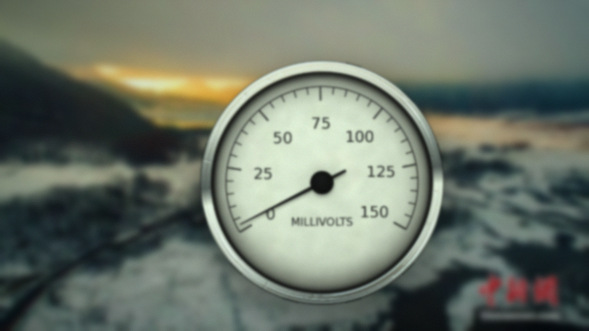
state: 2.5 mV
